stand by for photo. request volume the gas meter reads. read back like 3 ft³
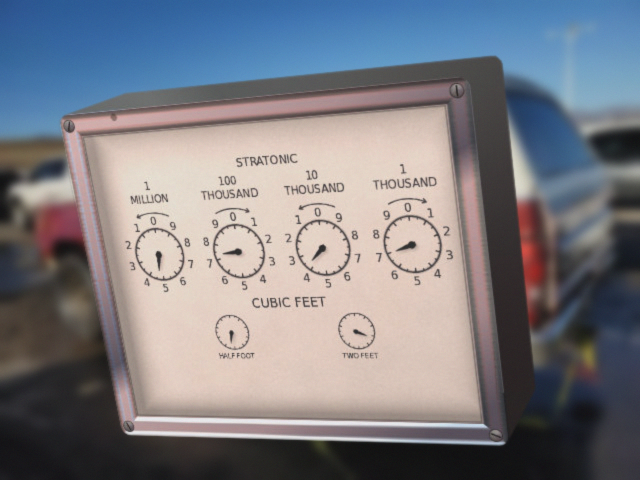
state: 473700 ft³
